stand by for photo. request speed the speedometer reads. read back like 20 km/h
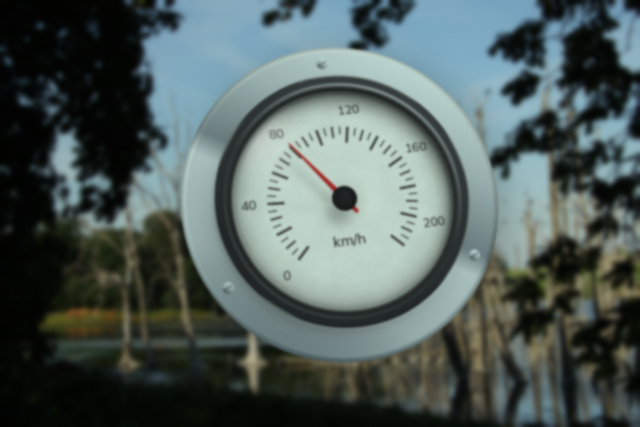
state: 80 km/h
